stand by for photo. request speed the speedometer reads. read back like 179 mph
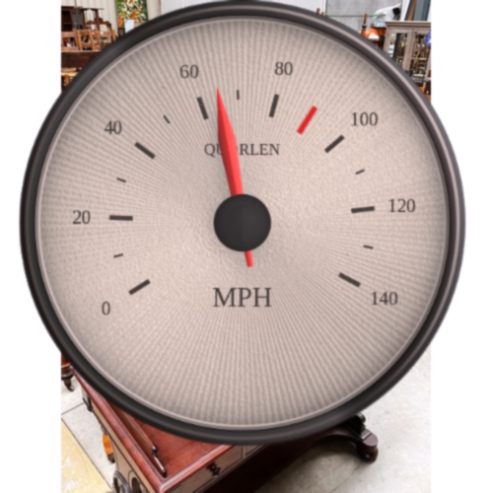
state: 65 mph
